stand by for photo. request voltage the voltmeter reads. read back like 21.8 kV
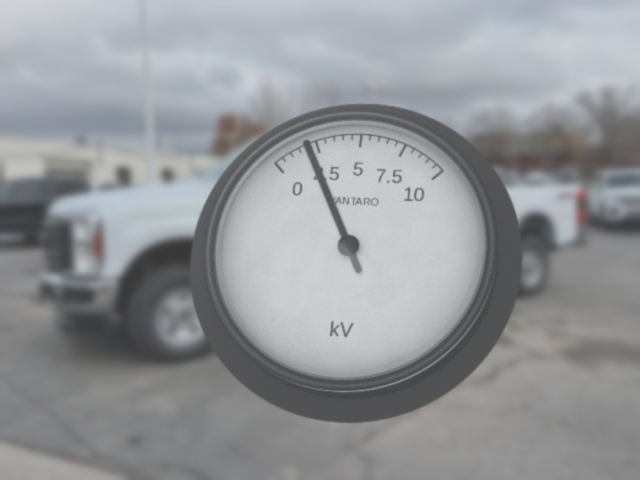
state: 2 kV
